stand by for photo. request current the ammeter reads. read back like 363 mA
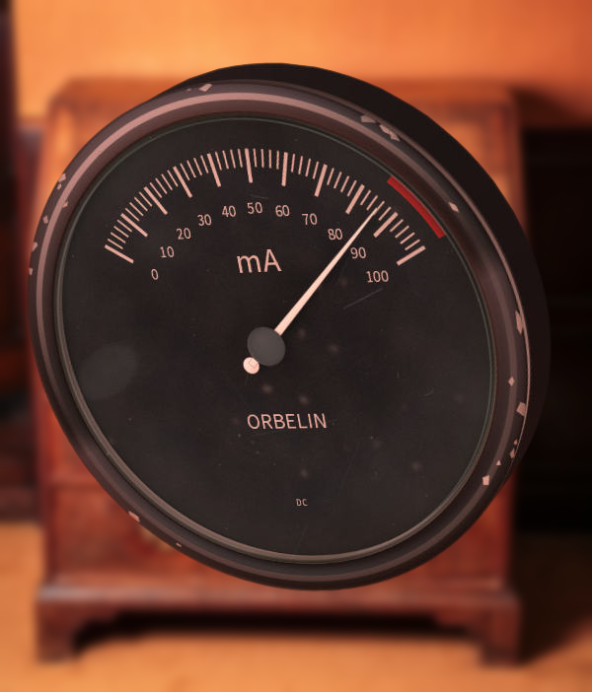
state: 86 mA
